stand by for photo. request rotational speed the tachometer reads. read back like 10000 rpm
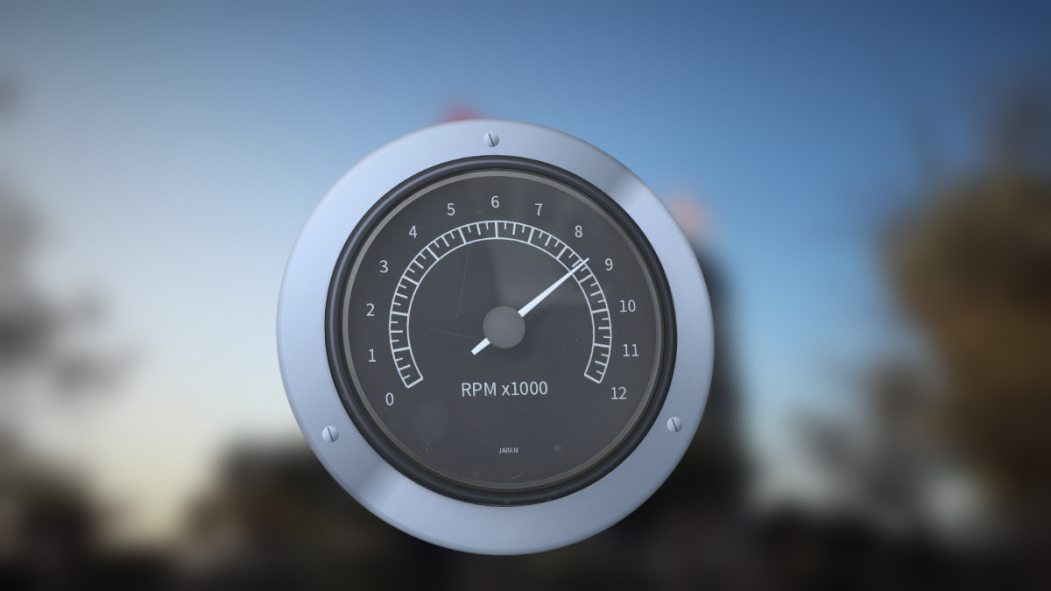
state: 8625 rpm
